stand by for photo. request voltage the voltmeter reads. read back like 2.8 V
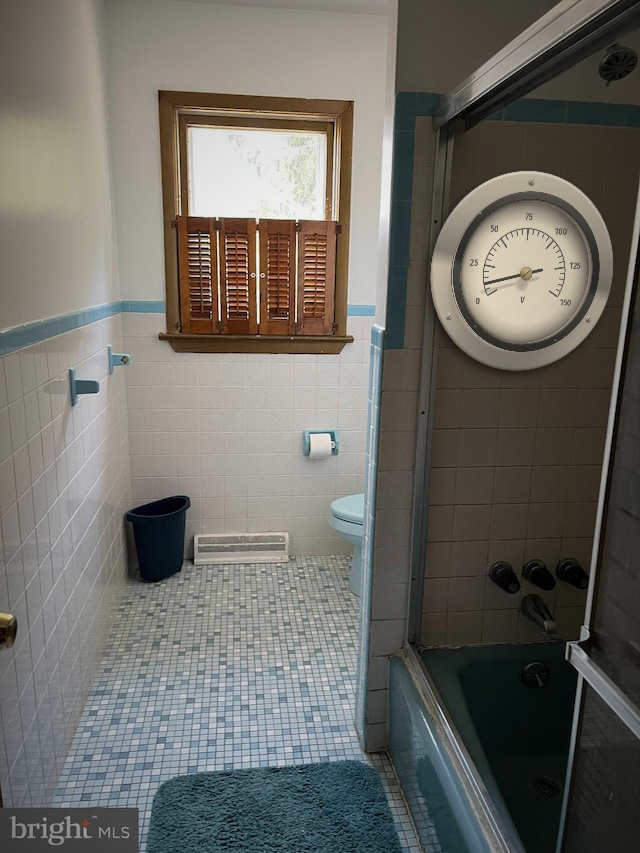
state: 10 V
